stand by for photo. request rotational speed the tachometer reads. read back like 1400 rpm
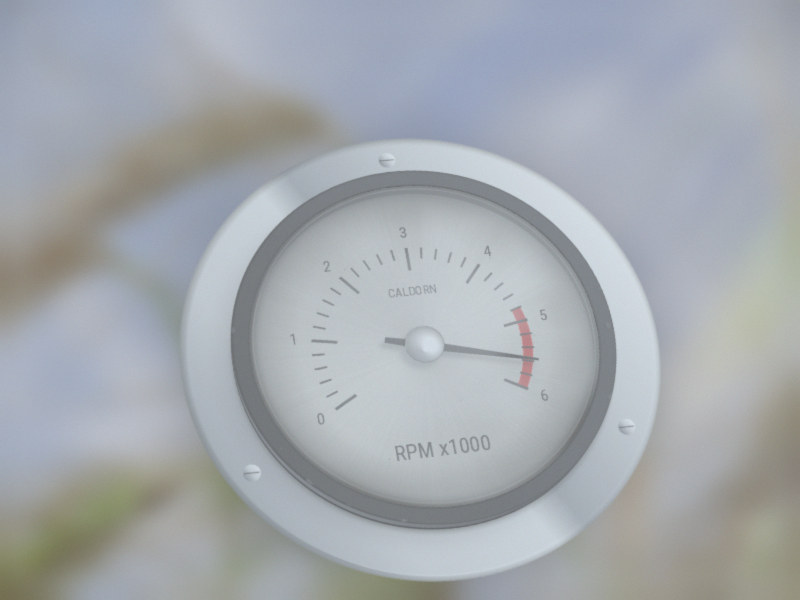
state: 5600 rpm
